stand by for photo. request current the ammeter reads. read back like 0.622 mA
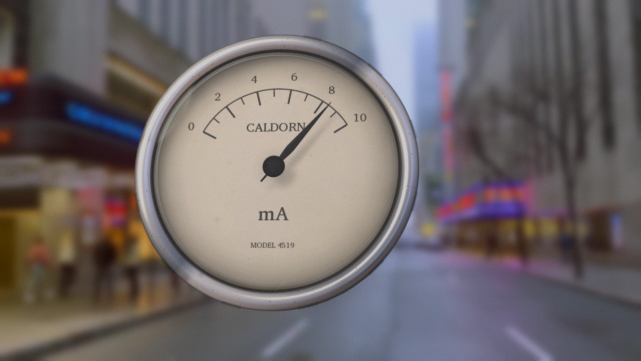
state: 8.5 mA
